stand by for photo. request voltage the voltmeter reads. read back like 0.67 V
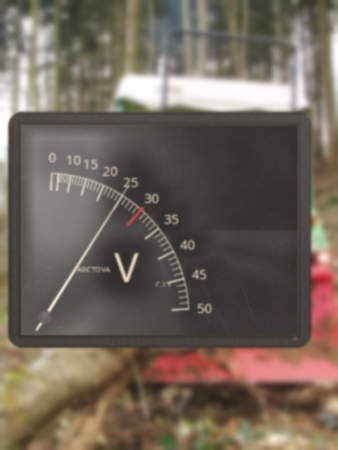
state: 25 V
